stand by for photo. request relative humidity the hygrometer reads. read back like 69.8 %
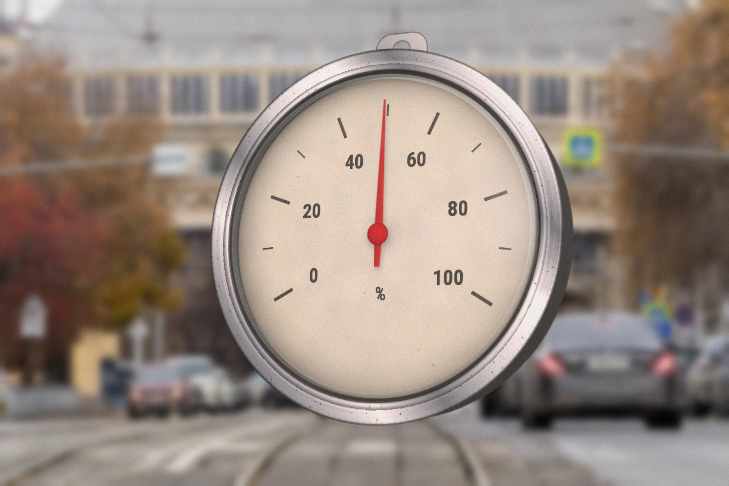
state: 50 %
